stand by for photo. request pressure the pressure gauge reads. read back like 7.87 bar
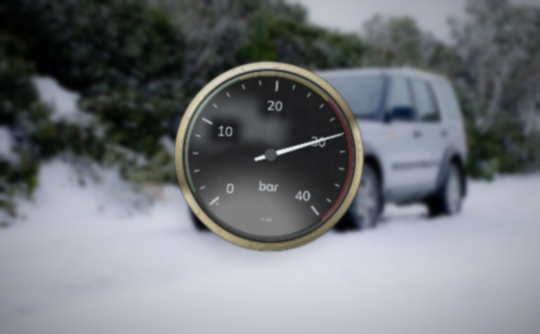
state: 30 bar
